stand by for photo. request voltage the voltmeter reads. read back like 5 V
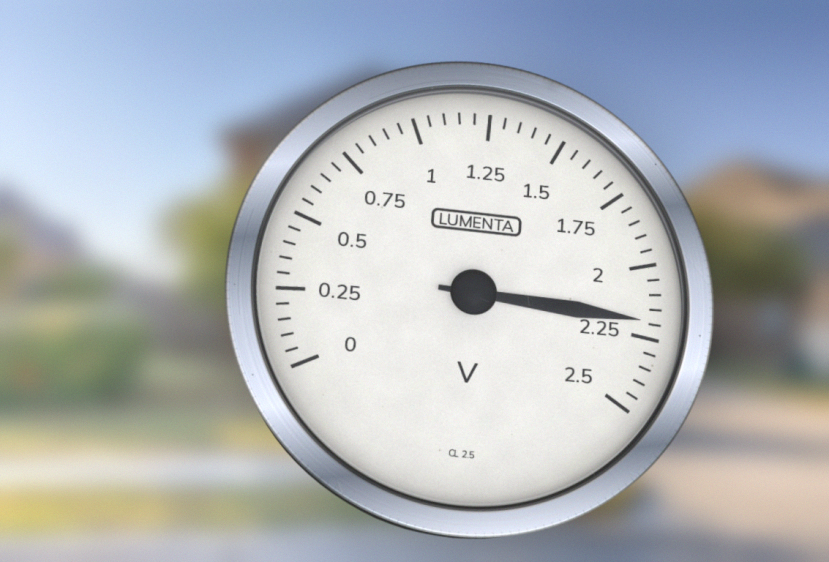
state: 2.2 V
